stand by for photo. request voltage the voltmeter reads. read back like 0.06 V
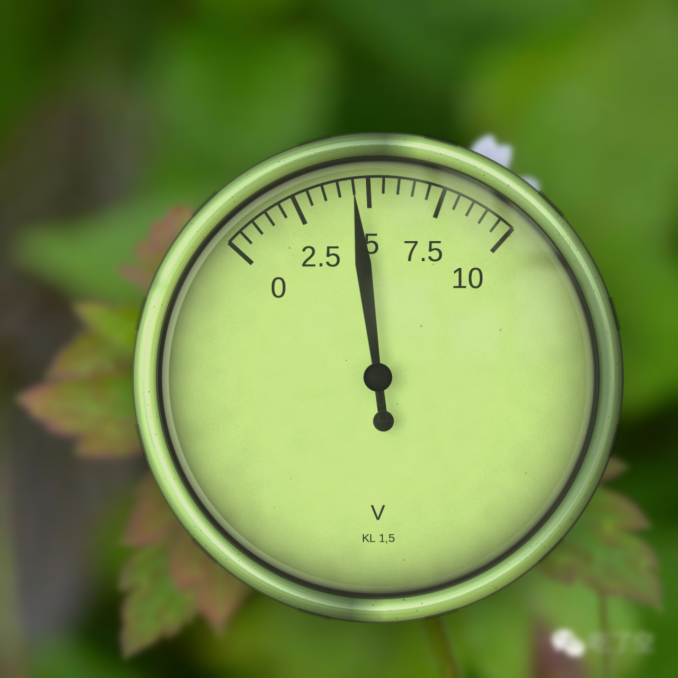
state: 4.5 V
